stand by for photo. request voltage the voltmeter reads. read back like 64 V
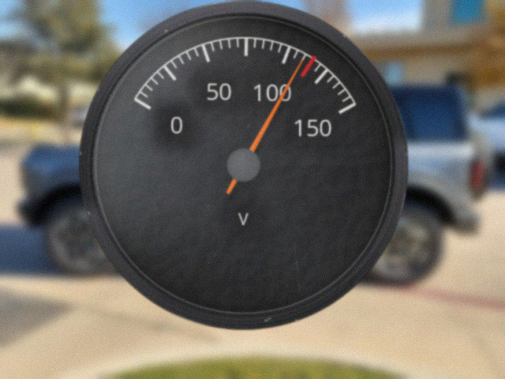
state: 110 V
